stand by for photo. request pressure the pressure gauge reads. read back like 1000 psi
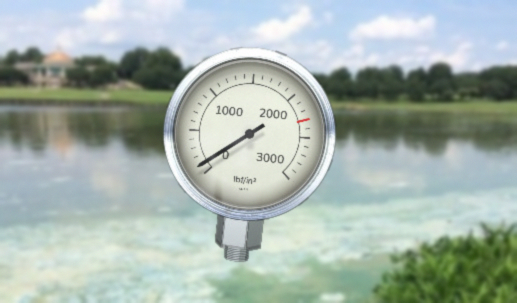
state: 100 psi
